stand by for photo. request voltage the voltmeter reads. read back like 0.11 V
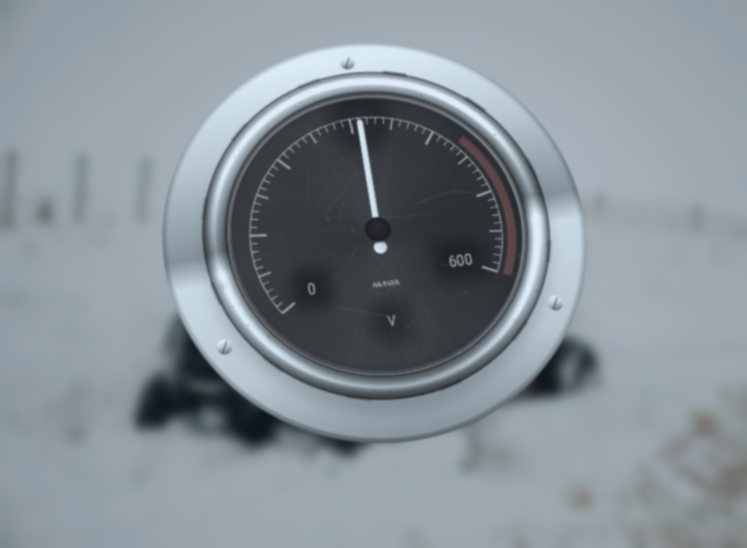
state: 310 V
